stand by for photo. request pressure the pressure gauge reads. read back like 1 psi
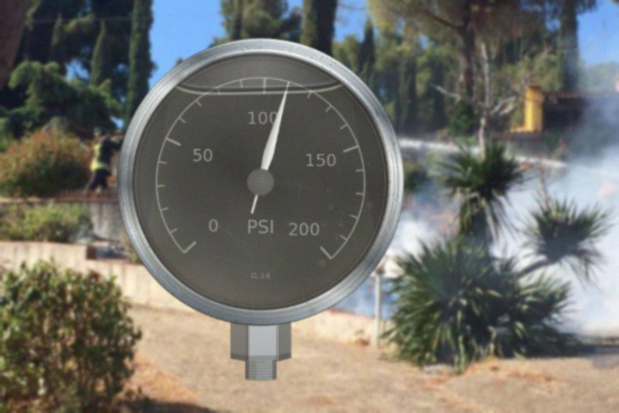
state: 110 psi
